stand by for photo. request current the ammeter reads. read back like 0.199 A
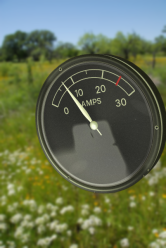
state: 7.5 A
